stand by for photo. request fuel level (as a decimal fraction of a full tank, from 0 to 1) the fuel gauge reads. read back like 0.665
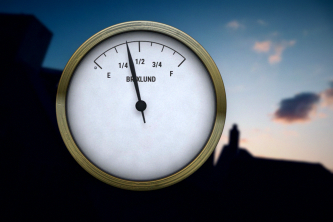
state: 0.375
